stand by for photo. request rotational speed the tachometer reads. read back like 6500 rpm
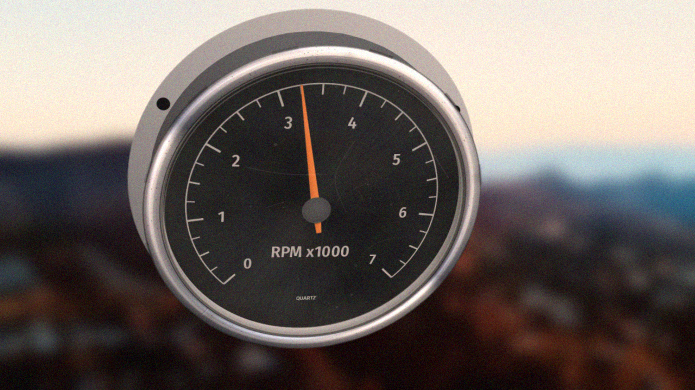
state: 3250 rpm
